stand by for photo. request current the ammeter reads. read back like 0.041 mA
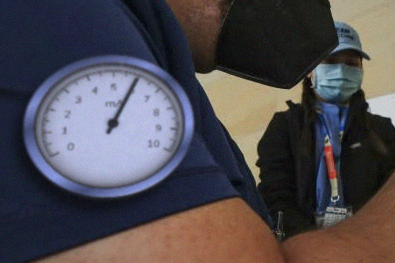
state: 6 mA
